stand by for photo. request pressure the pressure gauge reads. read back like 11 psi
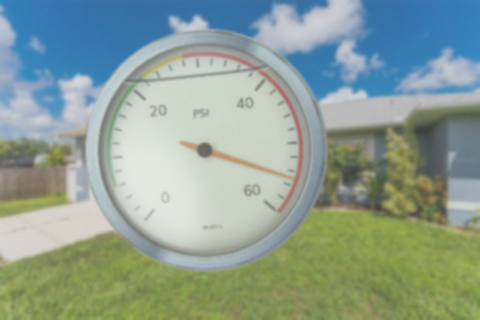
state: 55 psi
